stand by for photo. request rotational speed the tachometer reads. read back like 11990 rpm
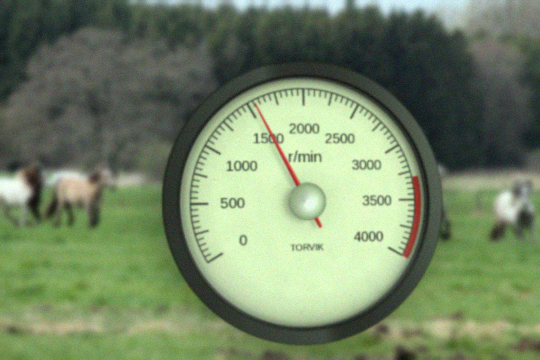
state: 1550 rpm
